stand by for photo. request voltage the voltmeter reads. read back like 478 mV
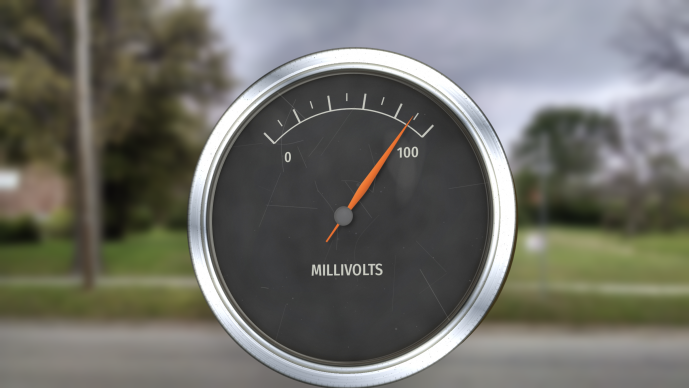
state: 90 mV
